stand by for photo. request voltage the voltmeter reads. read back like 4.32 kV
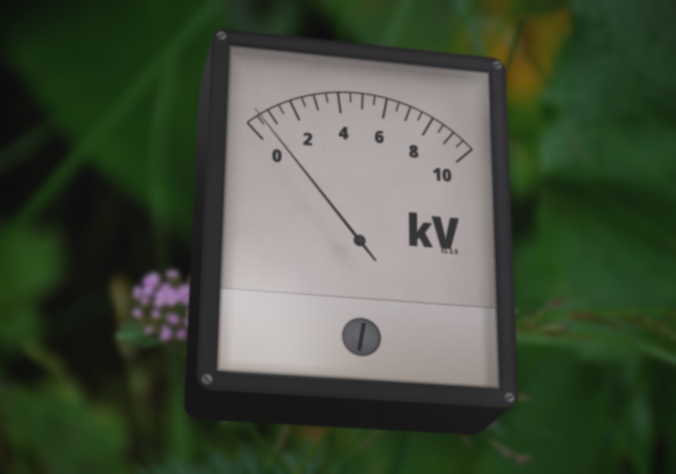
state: 0.5 kV
